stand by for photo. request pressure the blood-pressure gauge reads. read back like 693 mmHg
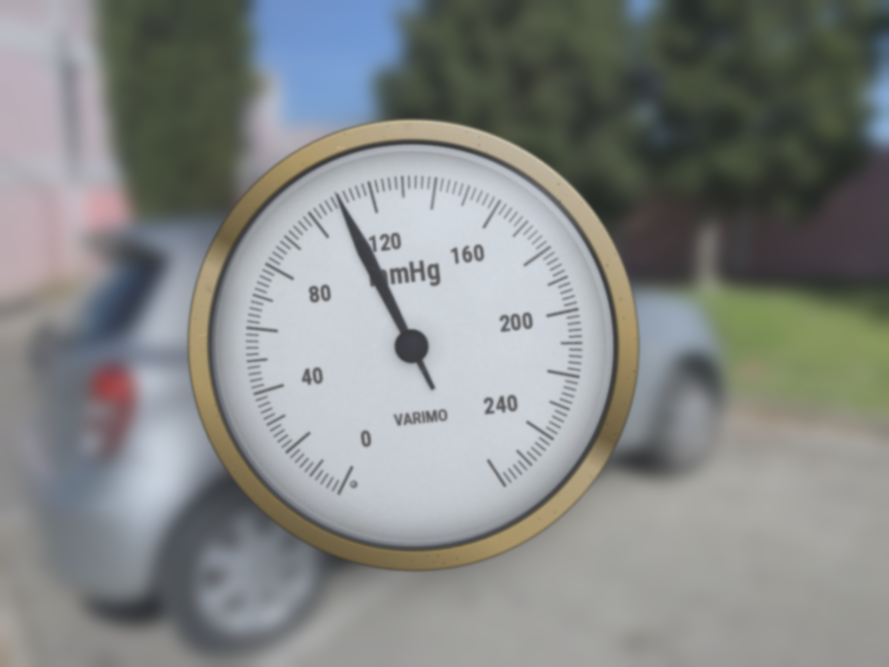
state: 110 mmHg
